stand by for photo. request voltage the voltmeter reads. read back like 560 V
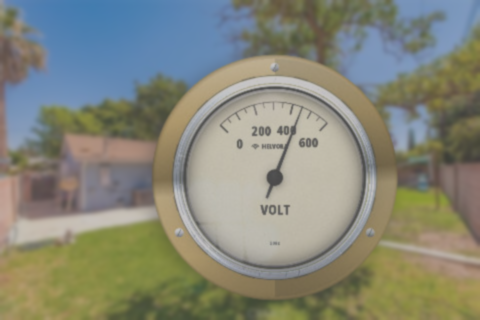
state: 450 V
